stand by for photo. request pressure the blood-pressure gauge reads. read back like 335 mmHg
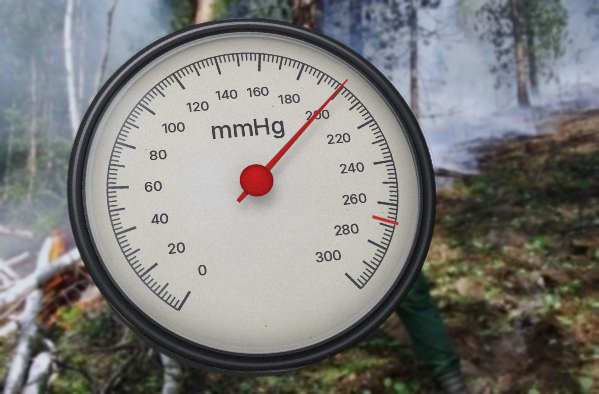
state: 200 mmHg
